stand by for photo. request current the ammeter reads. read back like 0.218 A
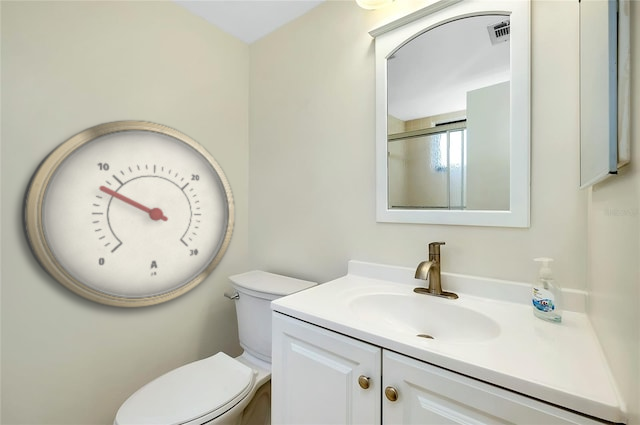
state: 8 A
